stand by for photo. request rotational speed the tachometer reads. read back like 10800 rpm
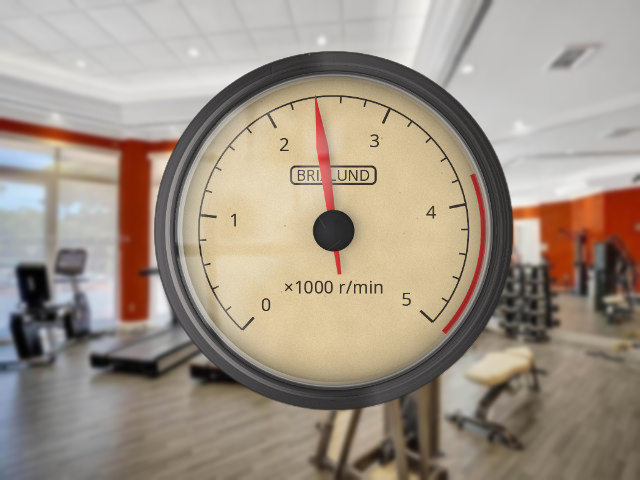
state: 2400 rpm
